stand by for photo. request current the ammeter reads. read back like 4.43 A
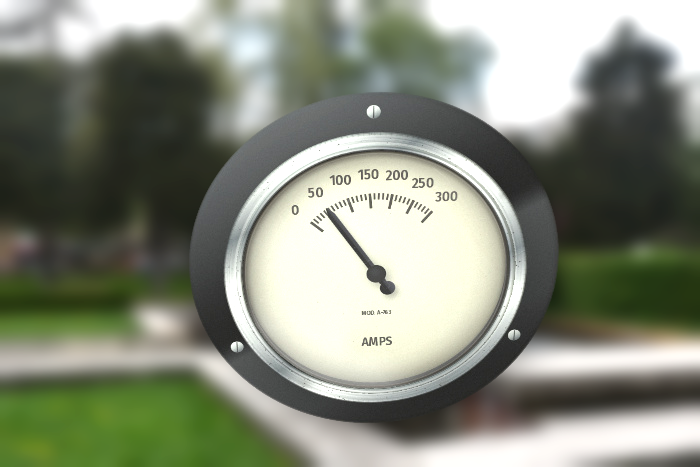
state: 50 A
